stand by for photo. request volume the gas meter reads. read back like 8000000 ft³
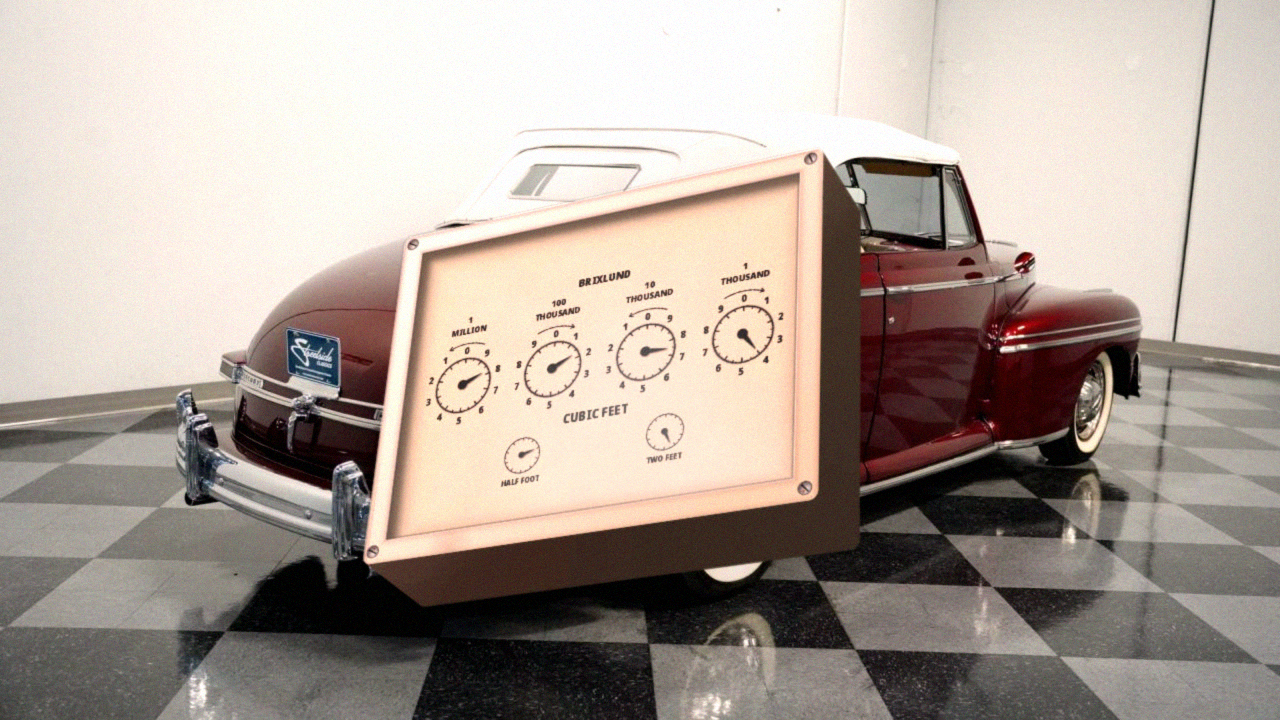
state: 817400 ft³
